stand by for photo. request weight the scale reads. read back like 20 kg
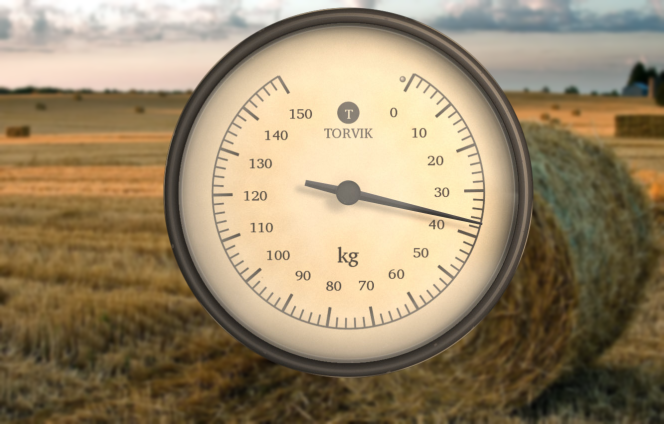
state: 37 kg
